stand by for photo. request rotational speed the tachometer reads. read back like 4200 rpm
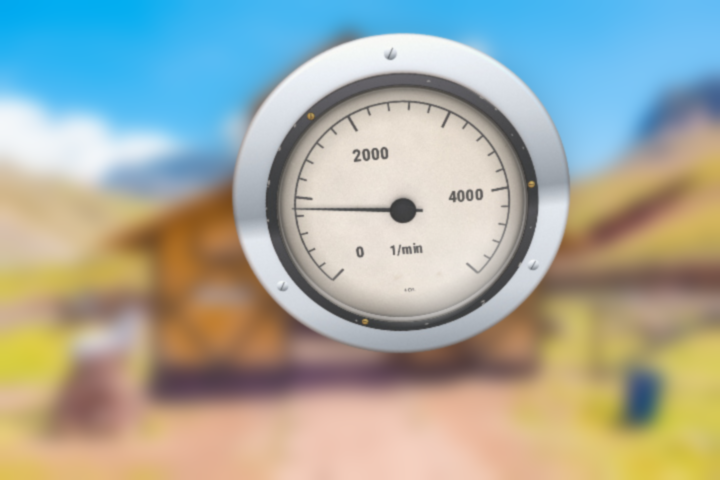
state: 900 rpm
